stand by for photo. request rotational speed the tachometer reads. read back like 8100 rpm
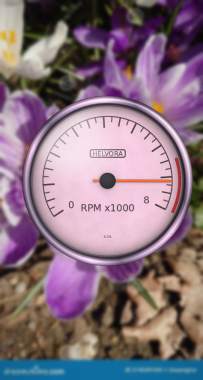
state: 7125 rpm
